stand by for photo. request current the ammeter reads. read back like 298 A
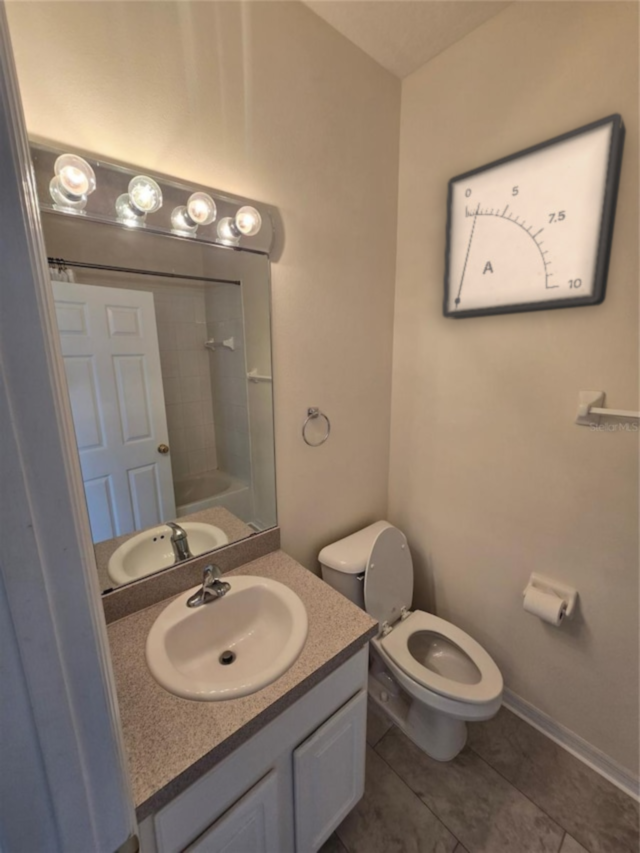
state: 2.5 A
